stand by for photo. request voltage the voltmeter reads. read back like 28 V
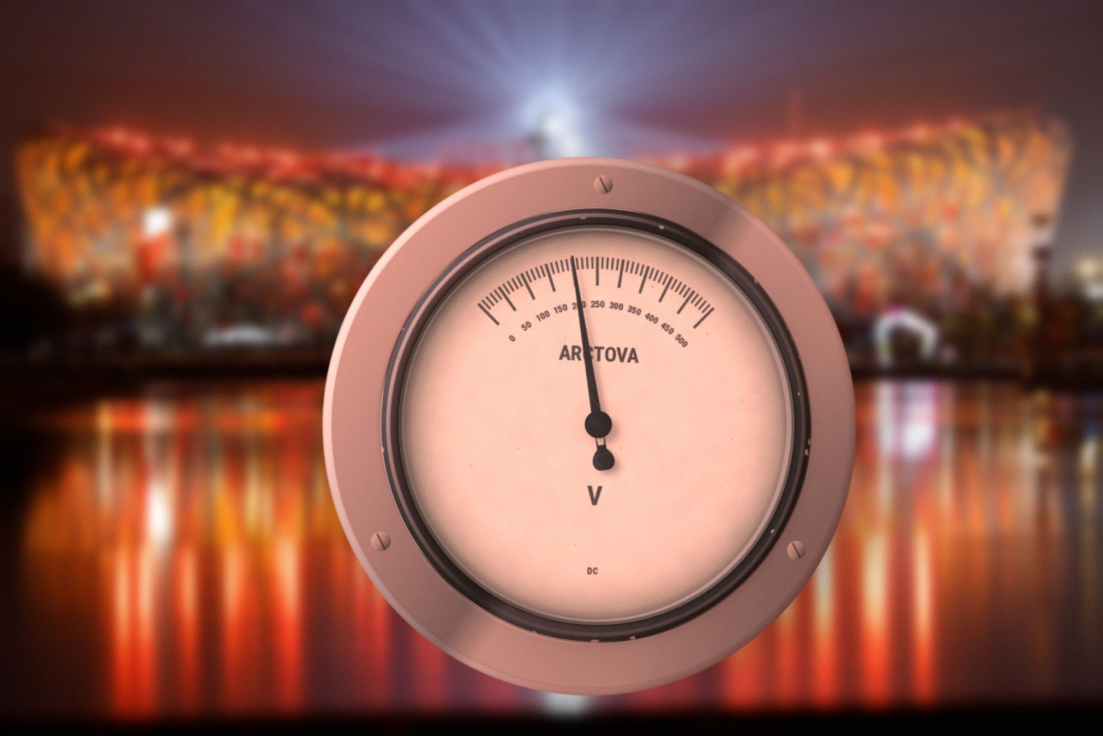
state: 200 V
